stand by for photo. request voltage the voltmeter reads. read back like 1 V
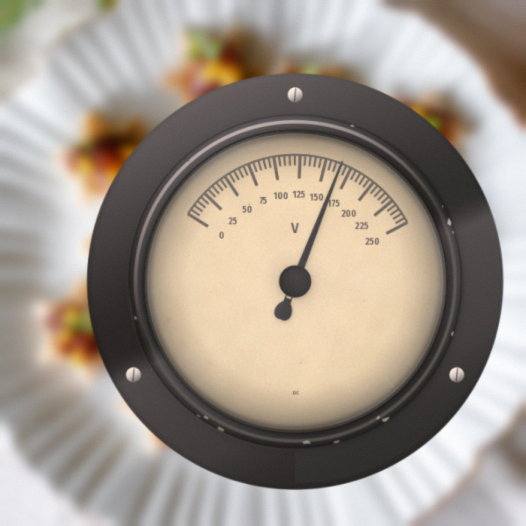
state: 165 V
